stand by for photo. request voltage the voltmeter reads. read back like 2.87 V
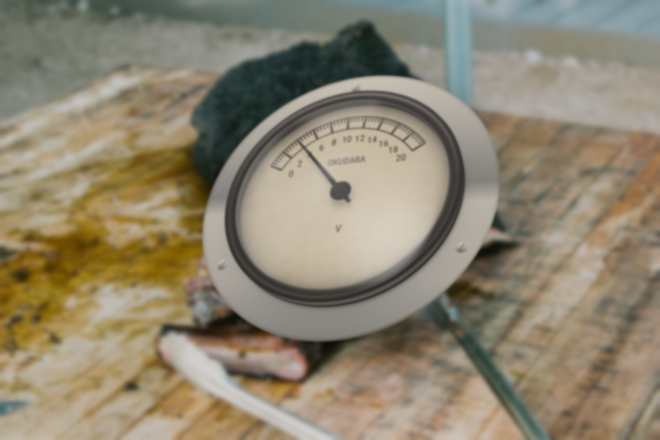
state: 4 V
